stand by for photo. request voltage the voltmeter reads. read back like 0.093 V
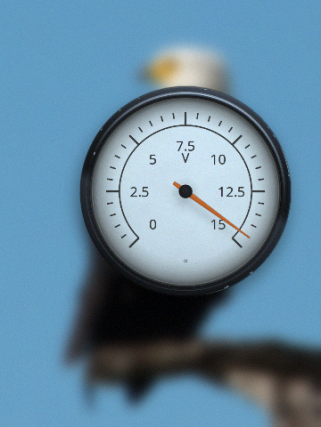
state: 14.5 V
